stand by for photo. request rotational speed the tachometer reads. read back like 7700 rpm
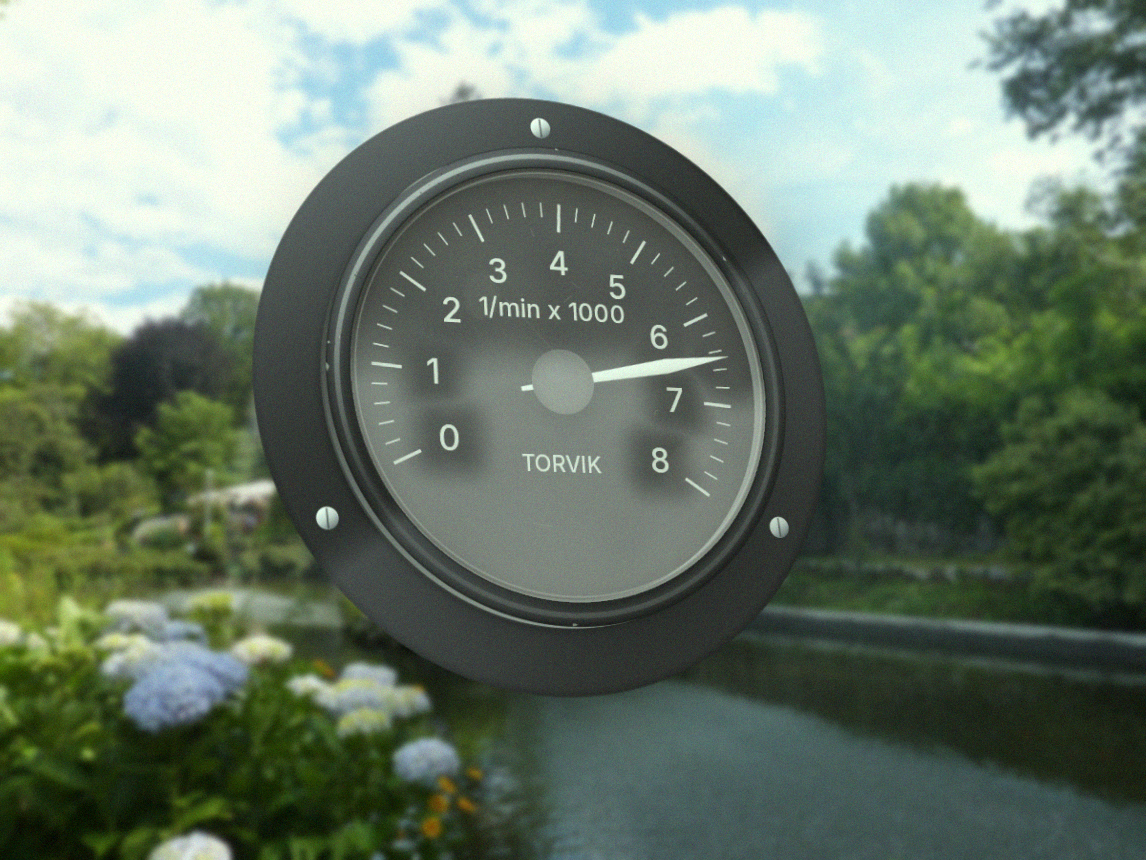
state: 6500 rpm
